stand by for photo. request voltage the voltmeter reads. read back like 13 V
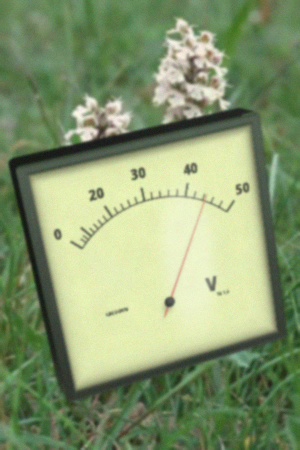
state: 44 V
